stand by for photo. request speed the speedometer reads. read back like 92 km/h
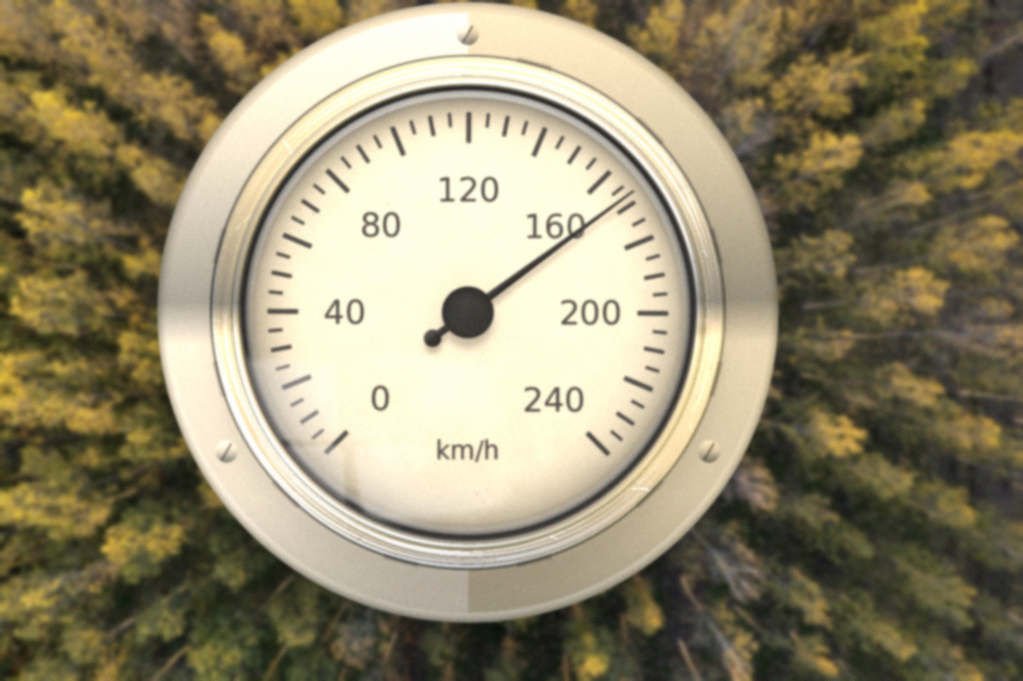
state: 167.5 km/h
